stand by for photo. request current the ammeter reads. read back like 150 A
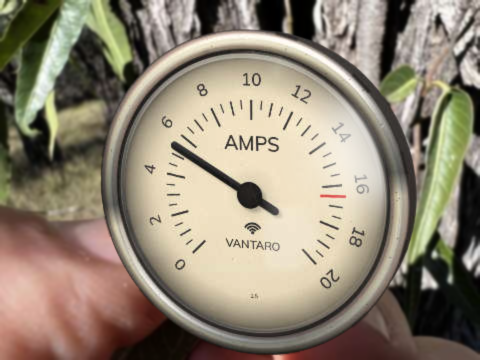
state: 5.5 A
